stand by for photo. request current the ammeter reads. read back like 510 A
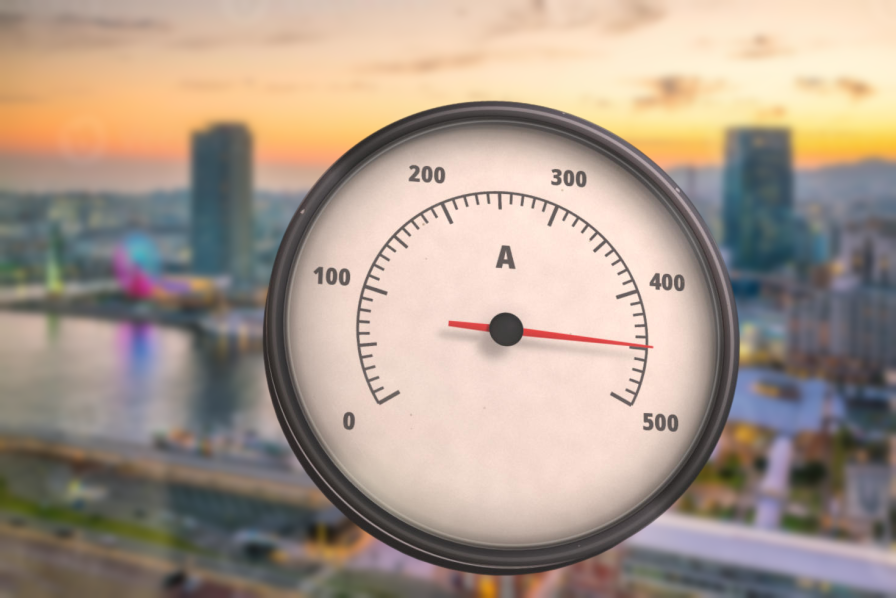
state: 450 A
